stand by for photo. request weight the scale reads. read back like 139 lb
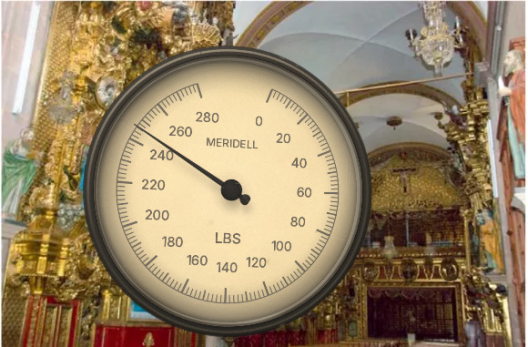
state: 246 lb
